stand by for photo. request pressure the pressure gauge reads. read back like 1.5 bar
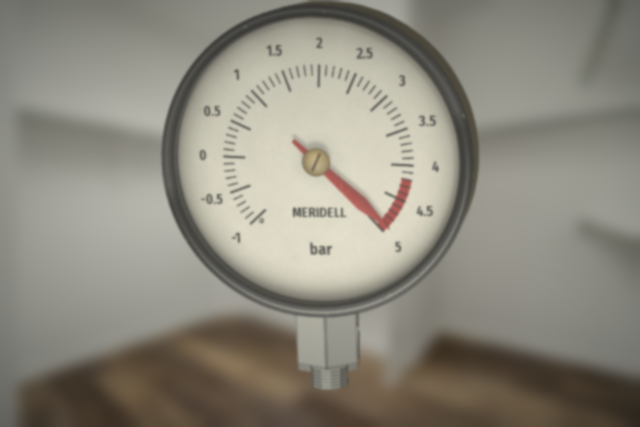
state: 4.9 bar
